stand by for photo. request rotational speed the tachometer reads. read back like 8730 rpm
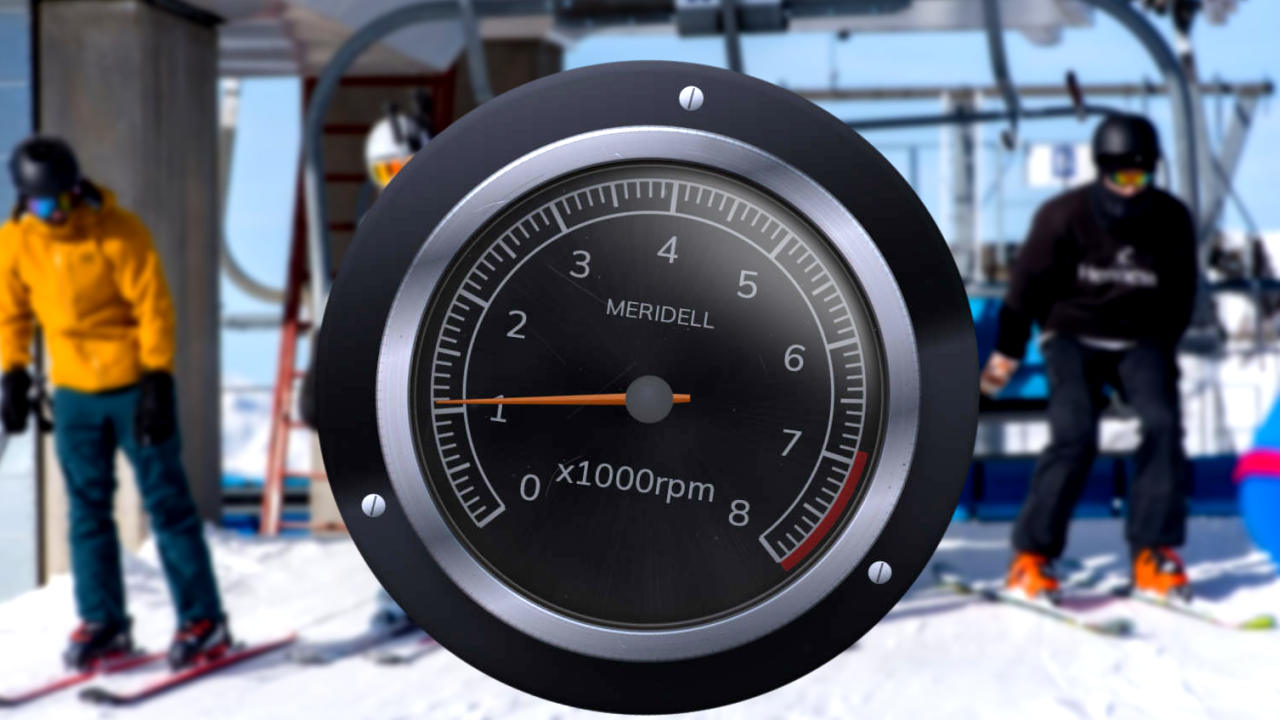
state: 1100 rpm
